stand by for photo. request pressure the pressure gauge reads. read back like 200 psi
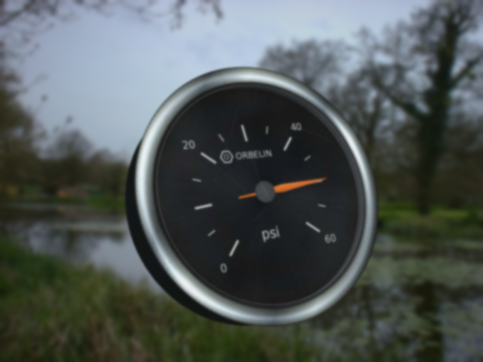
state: 50 psi
